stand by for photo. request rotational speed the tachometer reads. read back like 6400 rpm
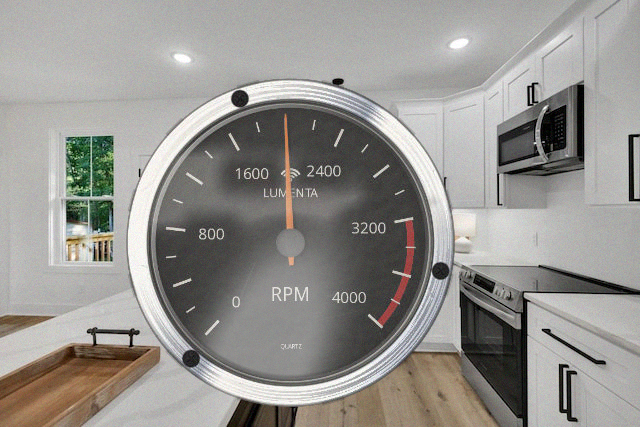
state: 2000 rpm
